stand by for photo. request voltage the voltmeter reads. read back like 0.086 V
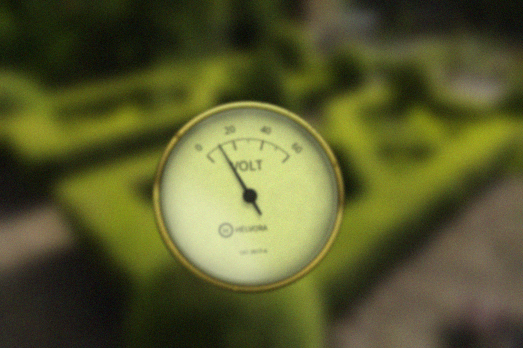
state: 10 V
